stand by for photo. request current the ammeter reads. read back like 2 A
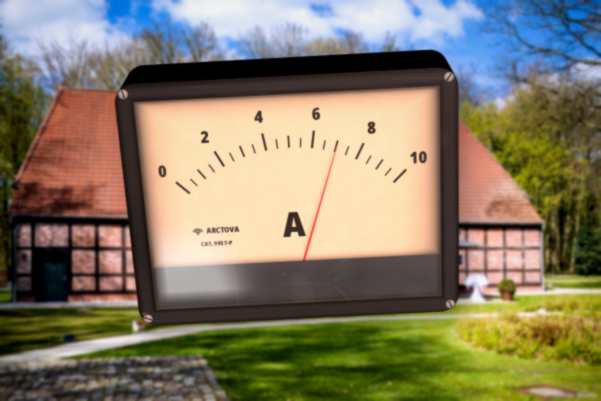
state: 7 A
